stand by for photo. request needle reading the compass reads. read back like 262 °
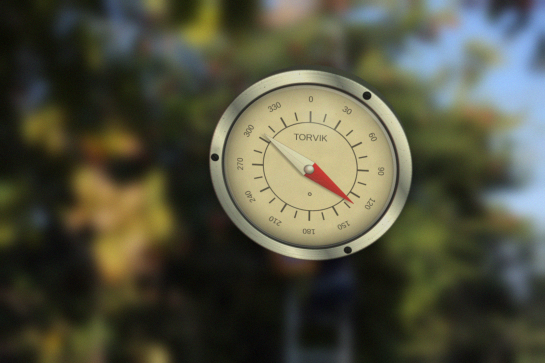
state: 127.5 °
